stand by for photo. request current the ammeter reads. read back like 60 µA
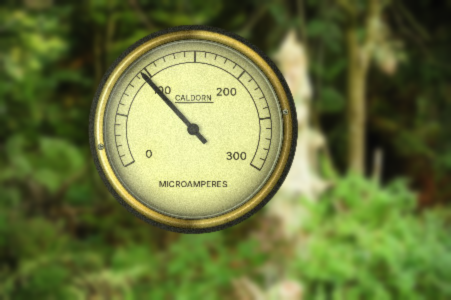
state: 95 µA
